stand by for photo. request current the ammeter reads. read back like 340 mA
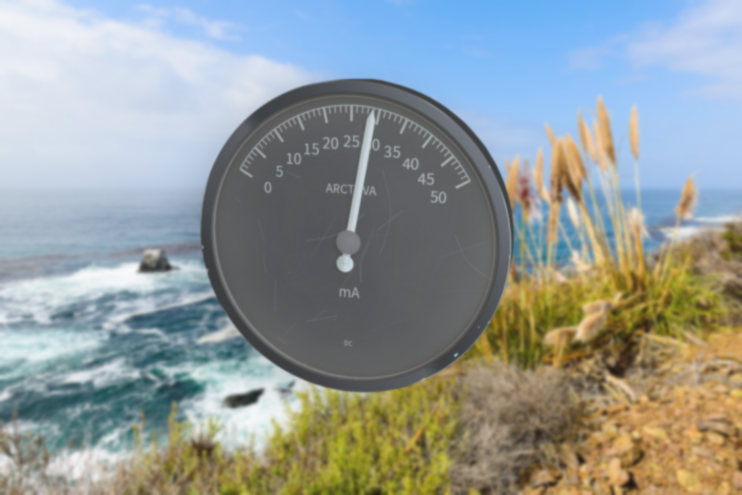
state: 29 mA
